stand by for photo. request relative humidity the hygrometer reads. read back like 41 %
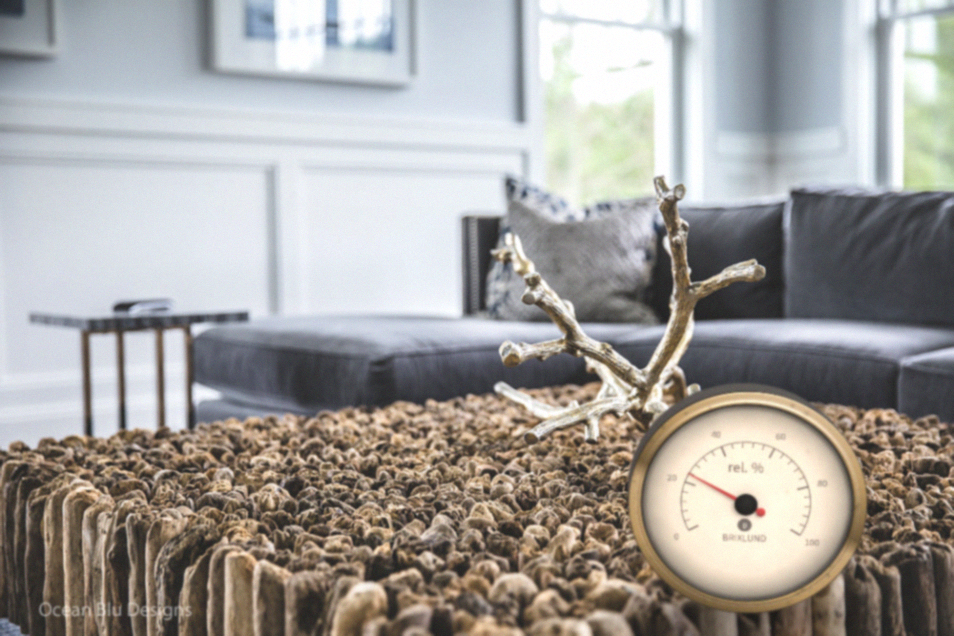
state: 24 %
